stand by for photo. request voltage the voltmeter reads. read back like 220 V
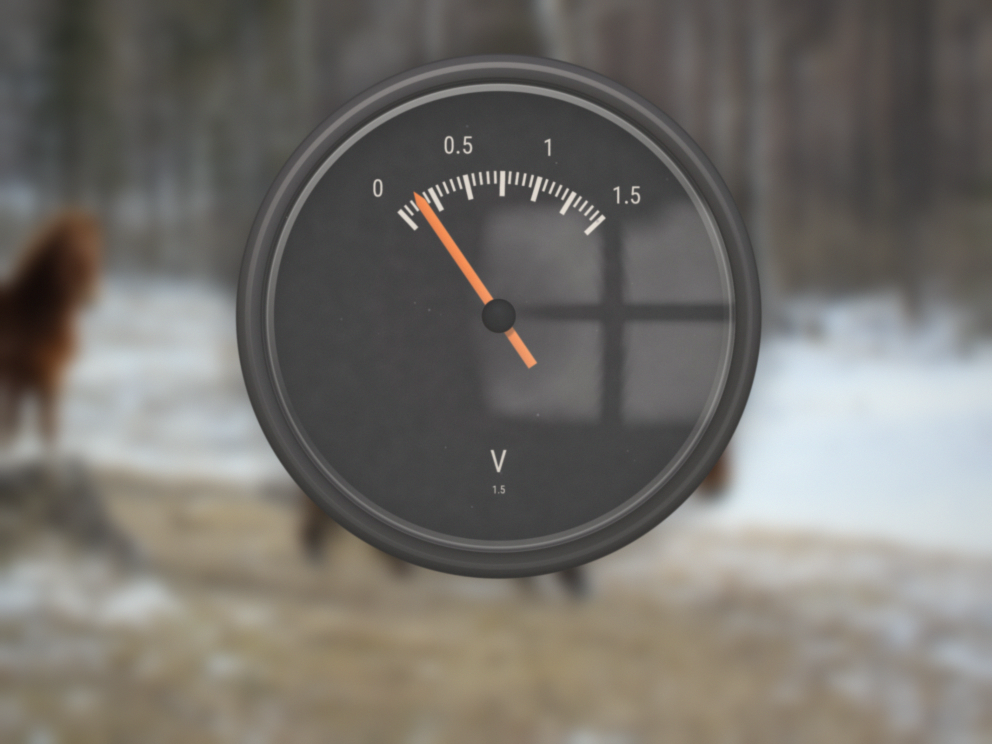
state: 0.15 V
